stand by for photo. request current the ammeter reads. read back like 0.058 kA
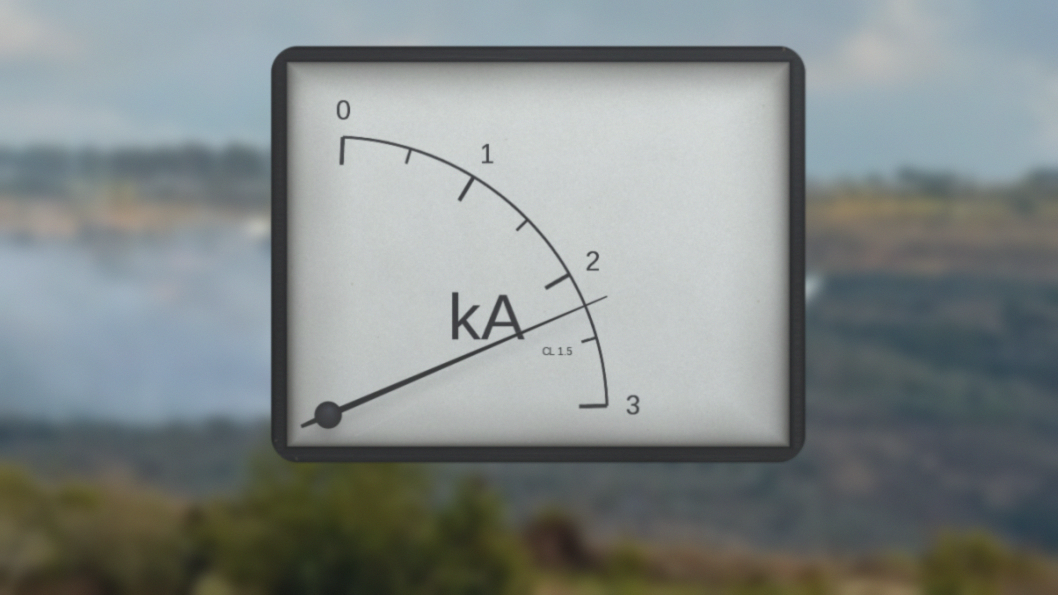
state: 2.25 kA
